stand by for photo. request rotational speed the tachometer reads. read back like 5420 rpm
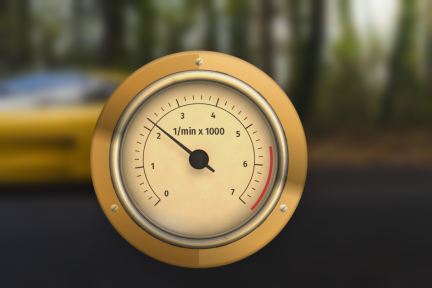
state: 2200 rpm
